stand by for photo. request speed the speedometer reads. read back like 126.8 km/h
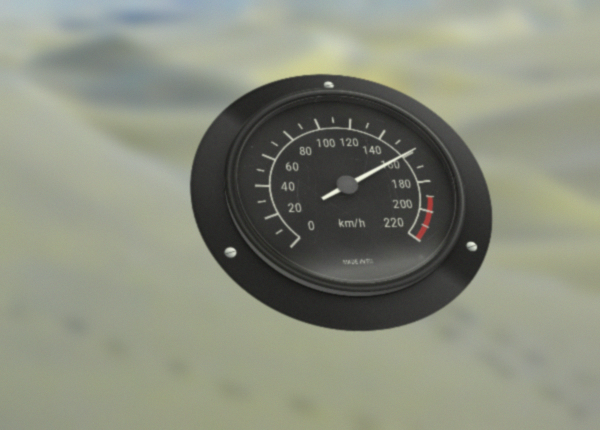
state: 160 km/h
